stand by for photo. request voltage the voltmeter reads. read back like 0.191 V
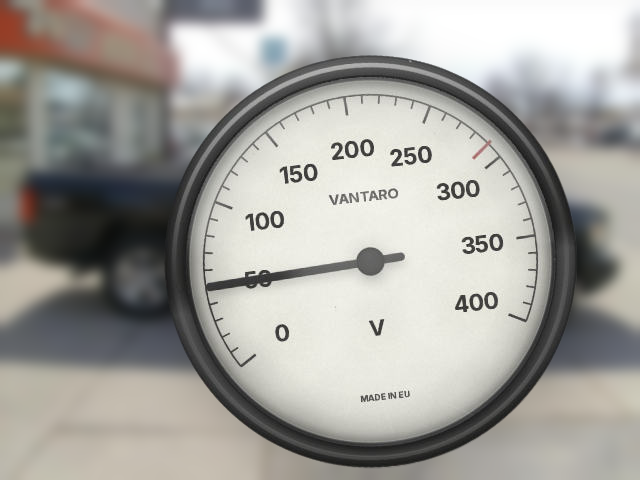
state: 50 V
